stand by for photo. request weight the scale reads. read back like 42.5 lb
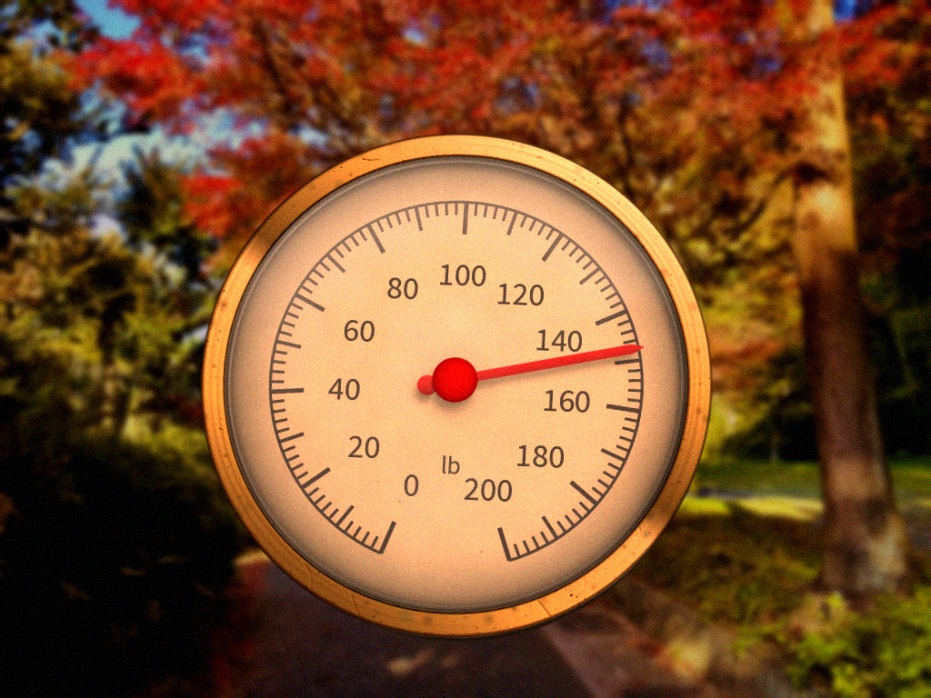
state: 148 lb
